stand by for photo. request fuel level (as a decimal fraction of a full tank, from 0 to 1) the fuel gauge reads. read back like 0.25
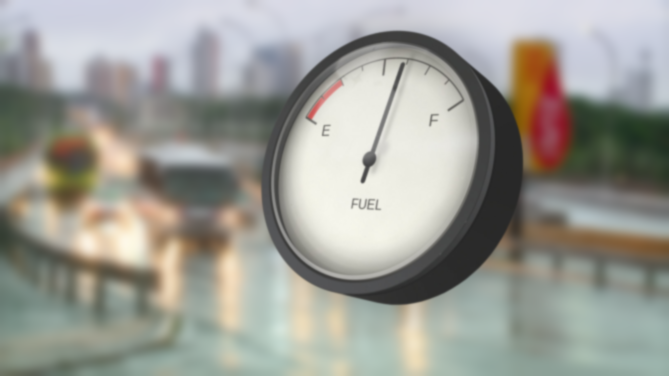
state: 0.625
